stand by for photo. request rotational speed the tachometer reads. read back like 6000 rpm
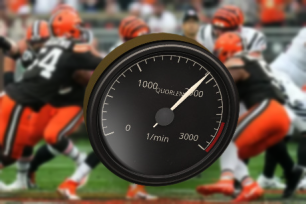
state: 1900 rpm
